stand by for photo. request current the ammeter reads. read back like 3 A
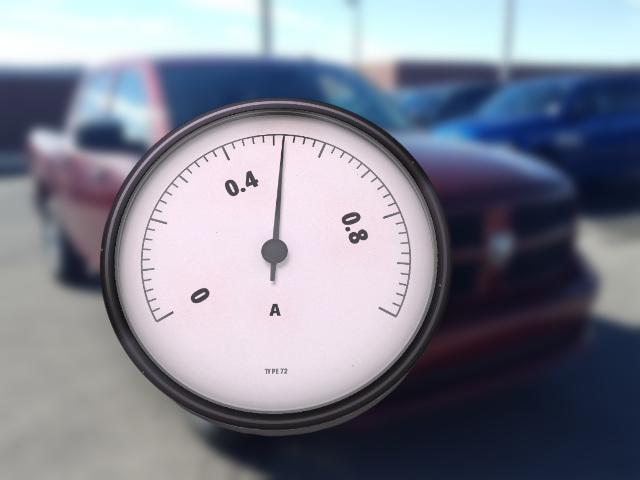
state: 0.52 A
